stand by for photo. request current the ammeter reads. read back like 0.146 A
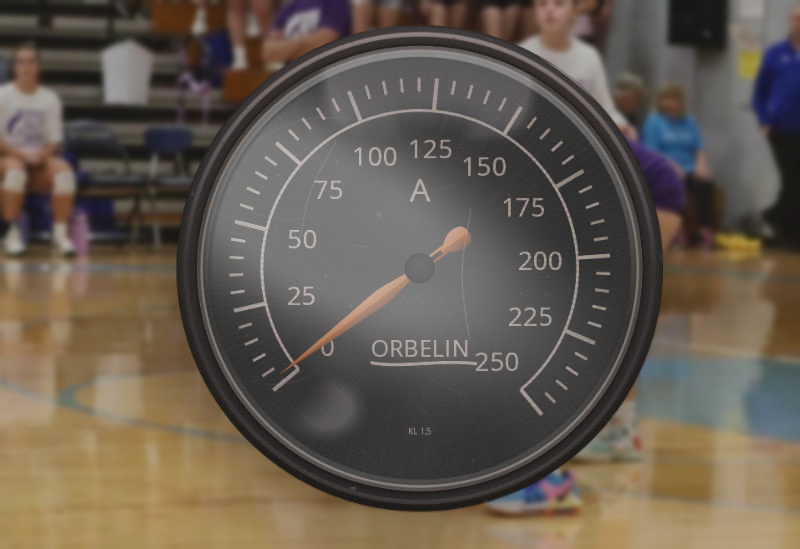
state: 2.5 A
